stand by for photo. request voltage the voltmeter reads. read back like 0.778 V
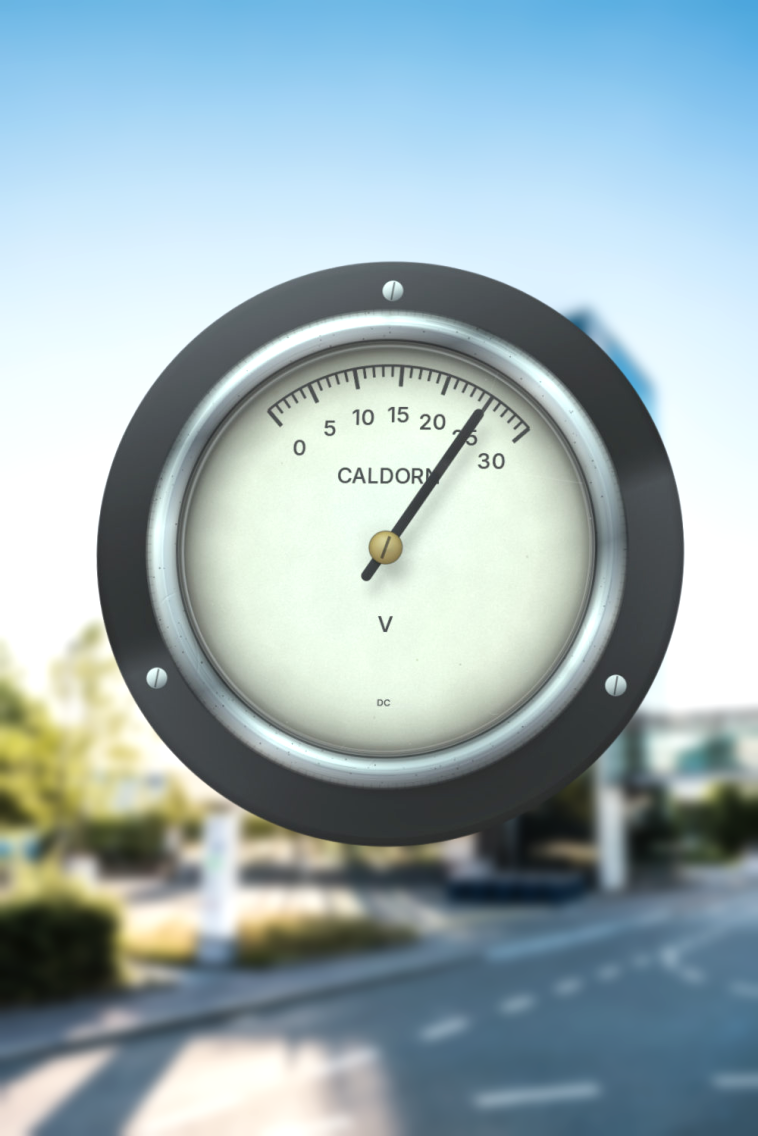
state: 25 V
